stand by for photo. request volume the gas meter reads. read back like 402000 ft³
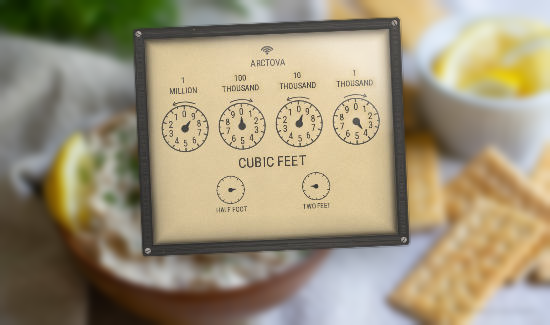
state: 899400 ft³
